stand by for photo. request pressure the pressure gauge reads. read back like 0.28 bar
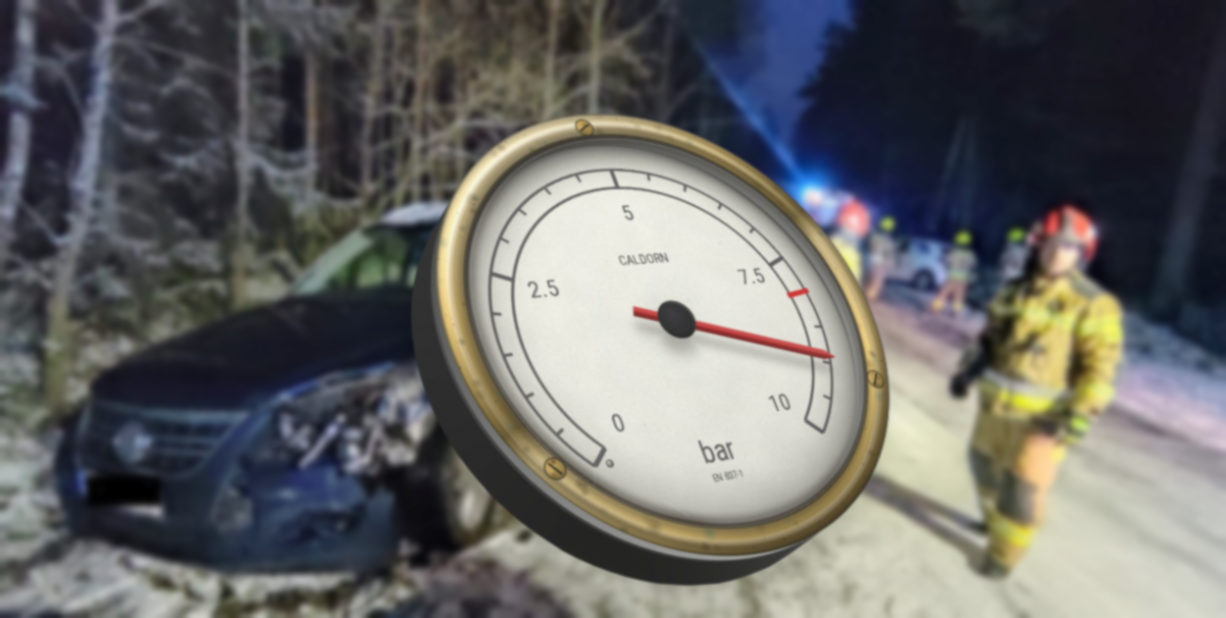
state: 9 bar
